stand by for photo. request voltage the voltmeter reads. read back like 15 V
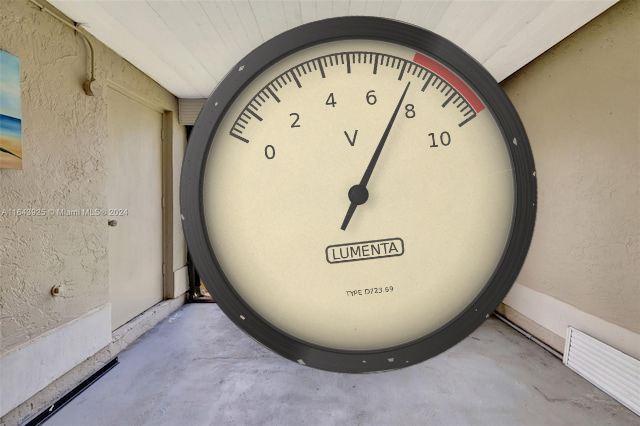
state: 7.4 V
